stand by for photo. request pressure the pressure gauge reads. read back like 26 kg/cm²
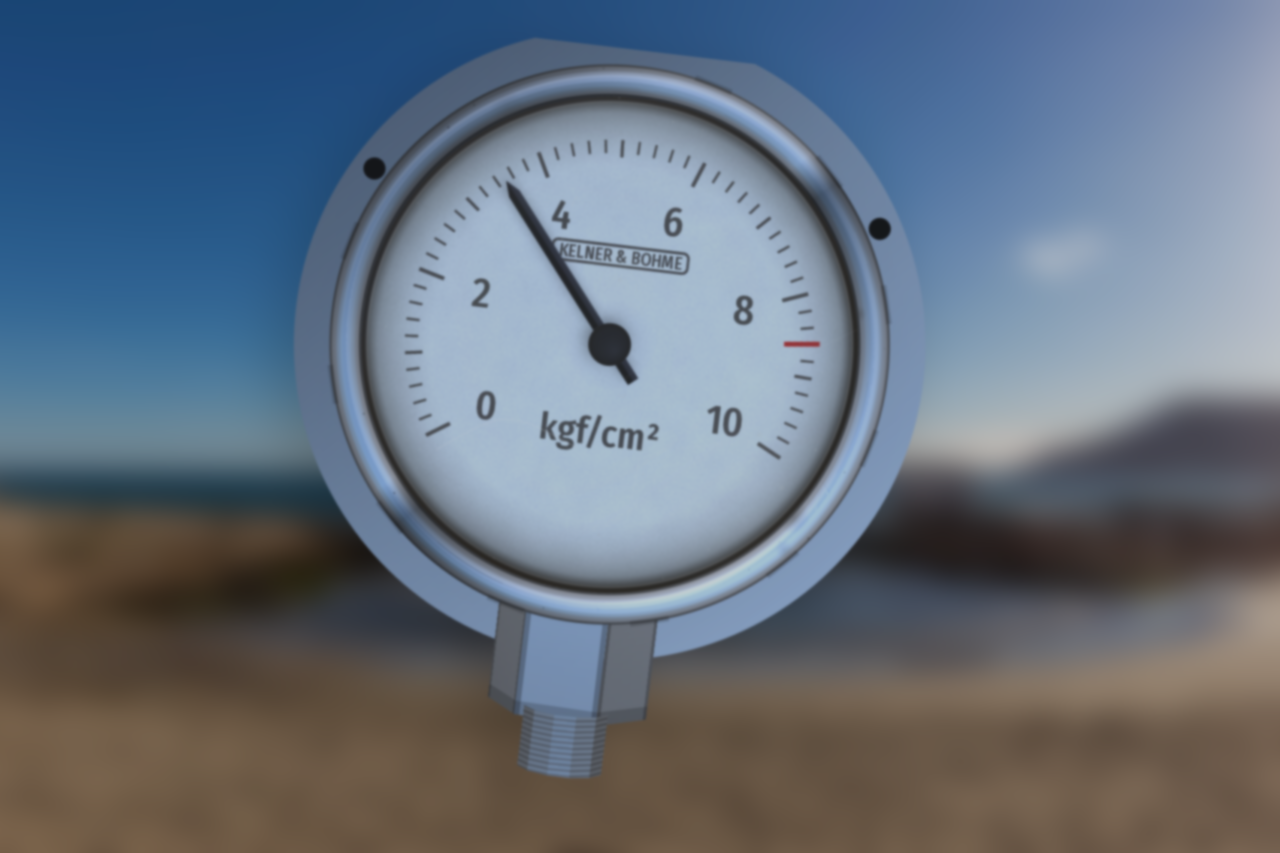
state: 3.5 kg/cm²
